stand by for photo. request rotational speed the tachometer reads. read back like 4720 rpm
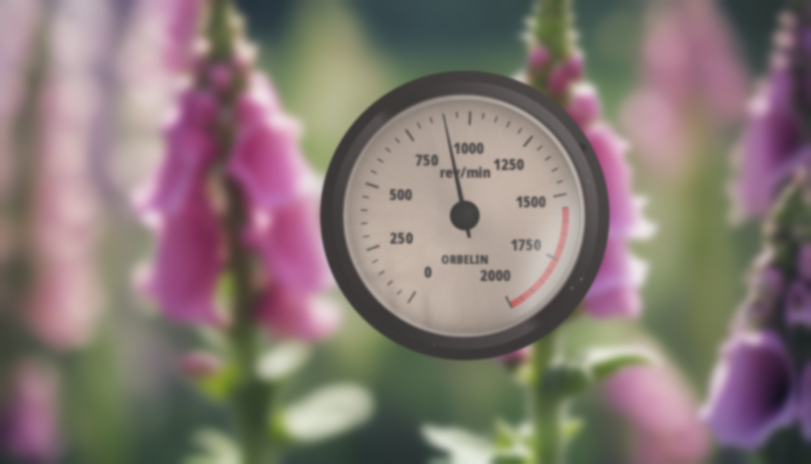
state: 900 rpm
